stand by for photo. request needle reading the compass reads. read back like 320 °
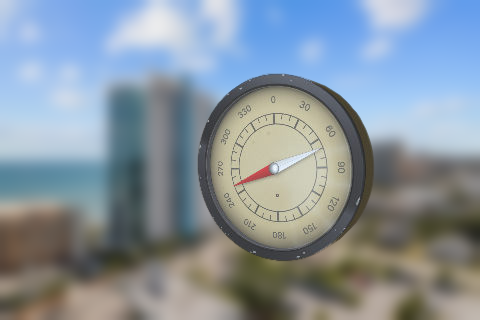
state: 250 °
